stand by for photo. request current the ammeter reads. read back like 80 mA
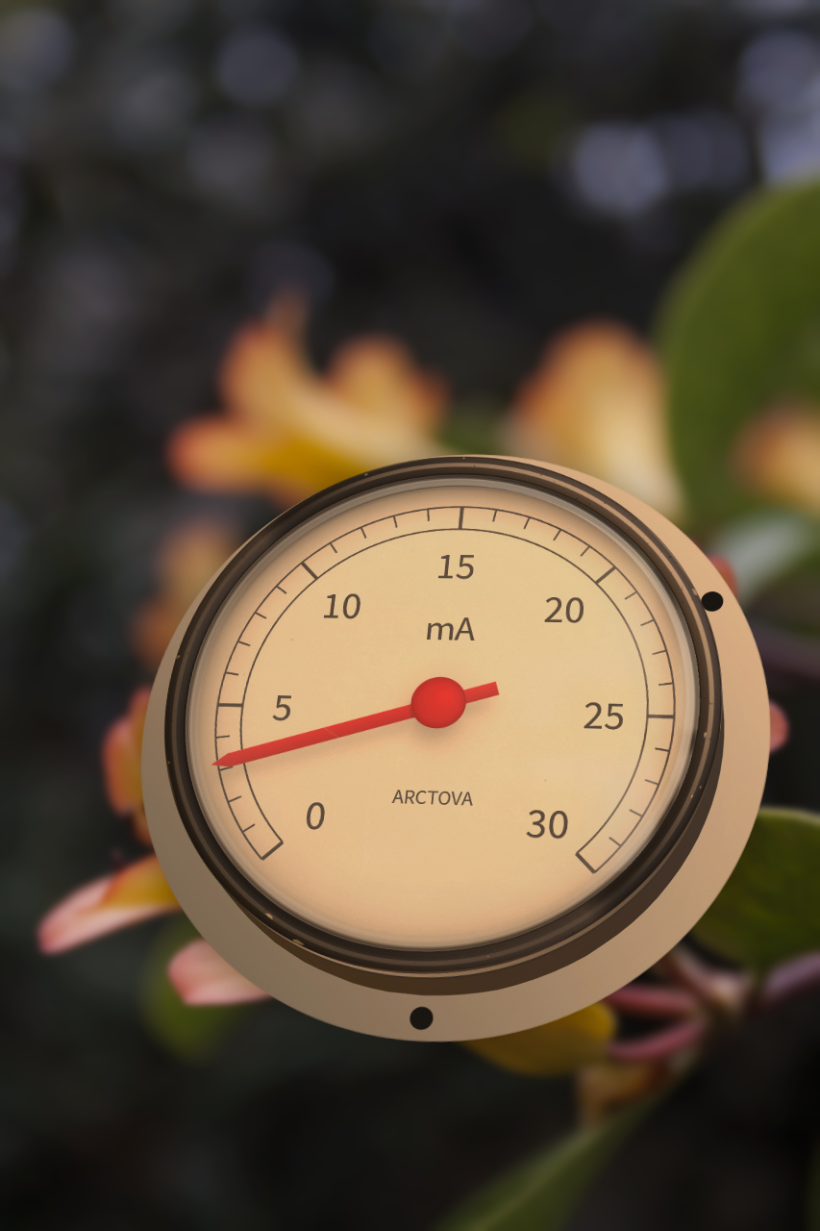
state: 3 mA
